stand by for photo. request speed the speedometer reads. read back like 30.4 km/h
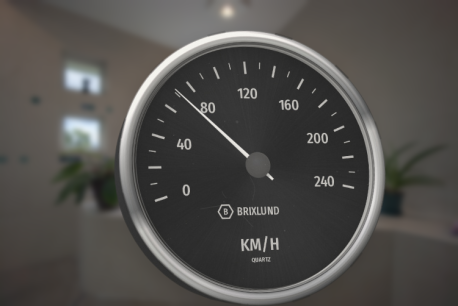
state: 70 km/h
